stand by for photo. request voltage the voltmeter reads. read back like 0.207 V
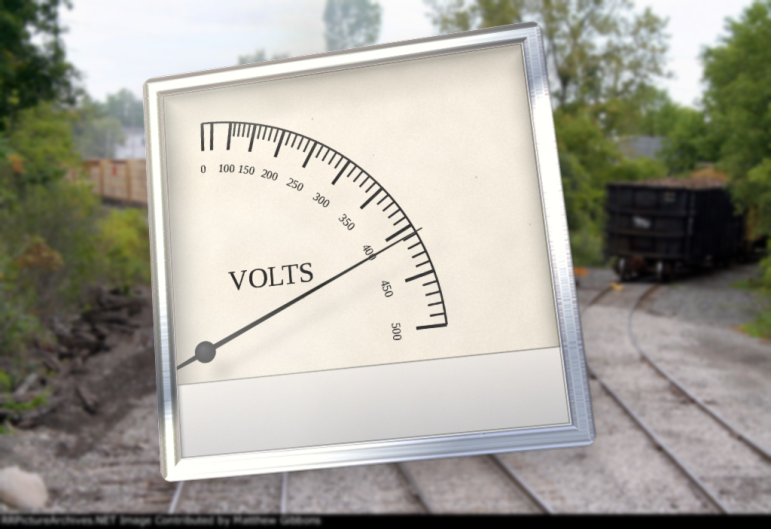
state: 410 V
